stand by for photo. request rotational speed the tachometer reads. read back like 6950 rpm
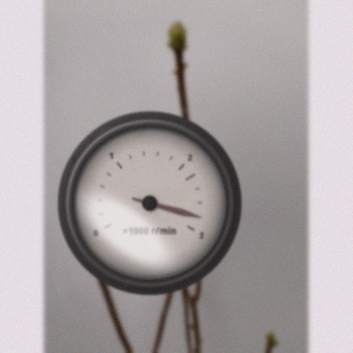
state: 2800 rpm
